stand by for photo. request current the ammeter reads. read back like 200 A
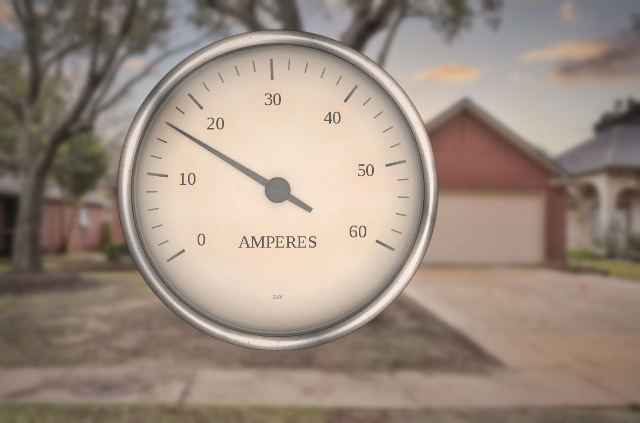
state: 16 A
